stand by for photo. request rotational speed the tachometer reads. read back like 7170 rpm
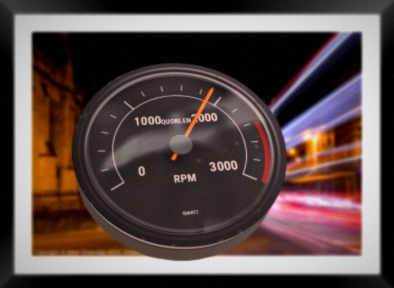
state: 1900 rpm
